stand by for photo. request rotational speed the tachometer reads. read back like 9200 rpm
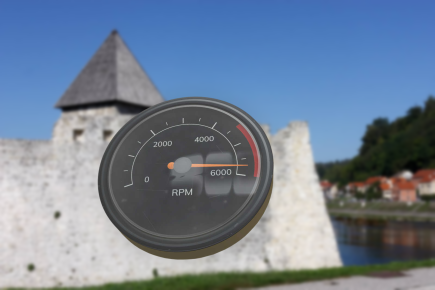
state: 5750 rpm
